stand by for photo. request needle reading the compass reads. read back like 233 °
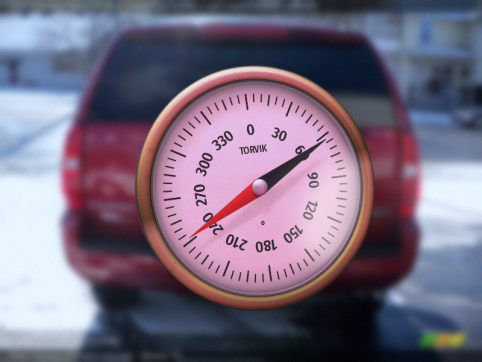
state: 242.5 °
